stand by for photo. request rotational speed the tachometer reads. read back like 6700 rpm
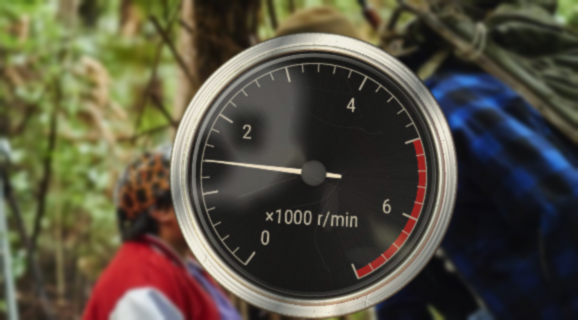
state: 1400 rpm
